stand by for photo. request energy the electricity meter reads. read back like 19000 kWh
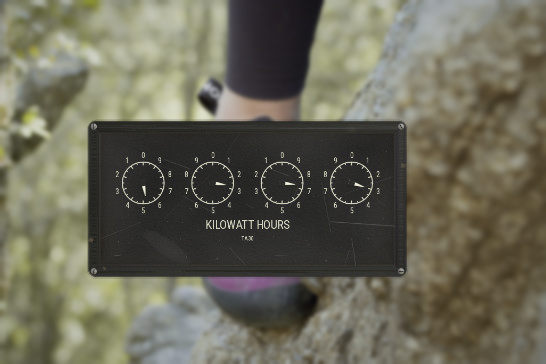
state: 5273 kWh
